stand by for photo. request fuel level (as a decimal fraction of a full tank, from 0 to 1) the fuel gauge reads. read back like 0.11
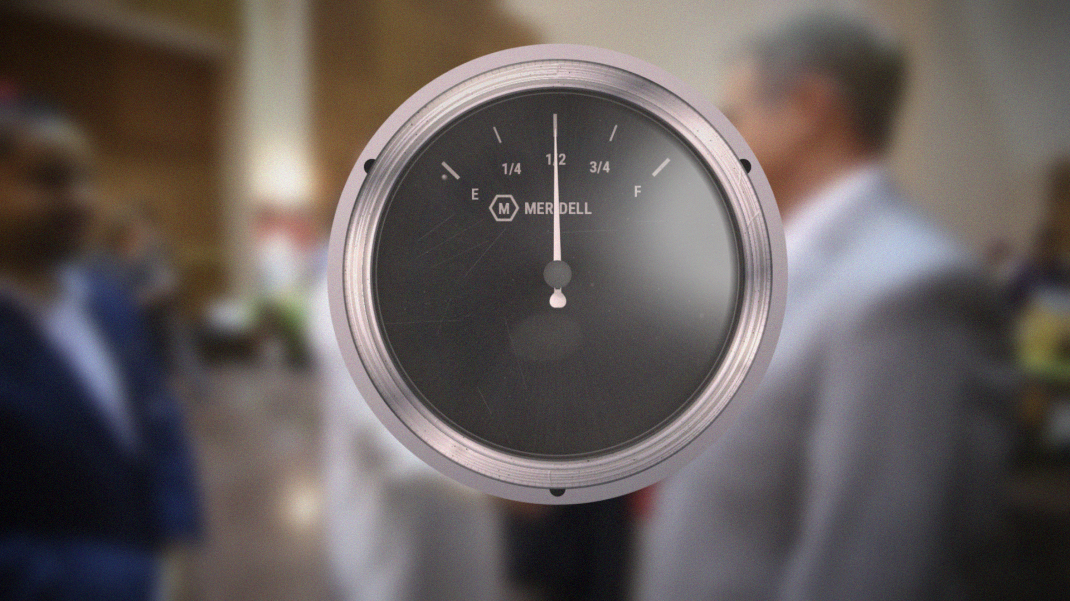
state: 0.5
